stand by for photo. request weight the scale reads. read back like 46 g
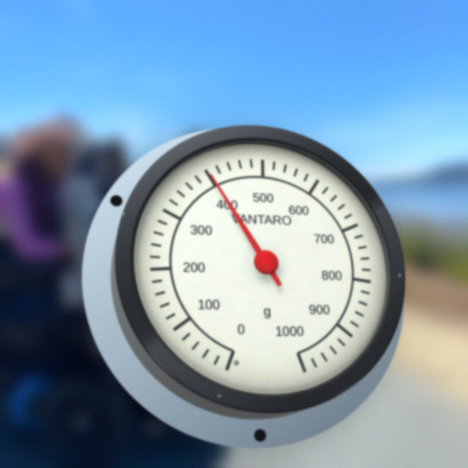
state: 400 g
